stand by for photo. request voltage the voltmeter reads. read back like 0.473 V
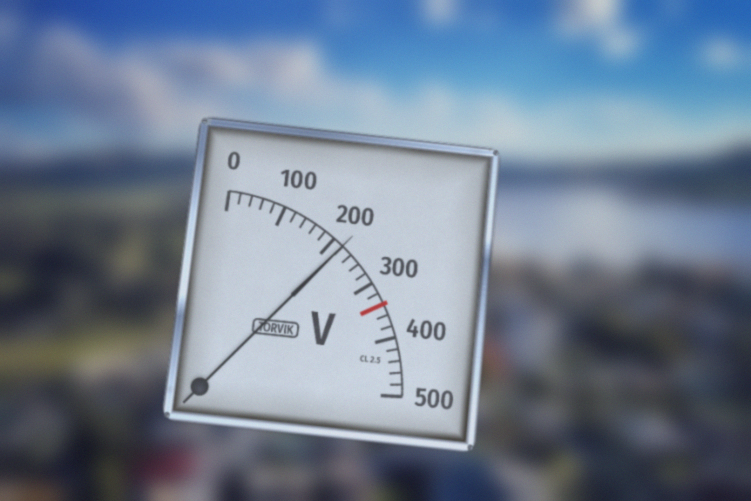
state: 220 V
